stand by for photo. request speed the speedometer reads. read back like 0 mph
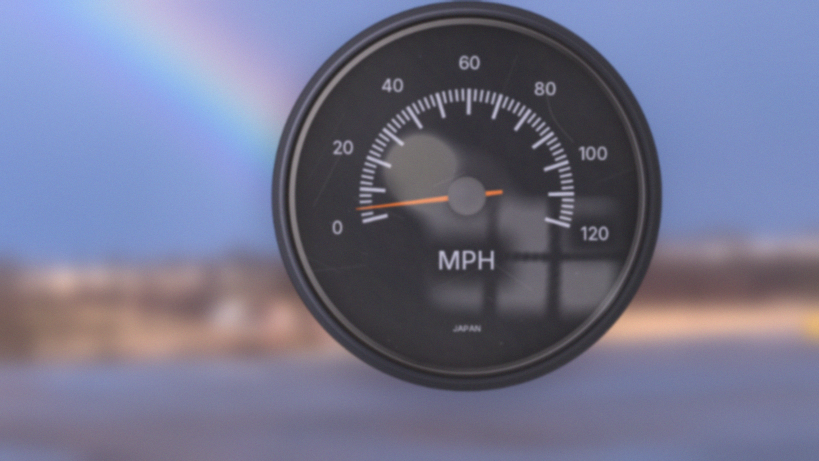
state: 4 mph
